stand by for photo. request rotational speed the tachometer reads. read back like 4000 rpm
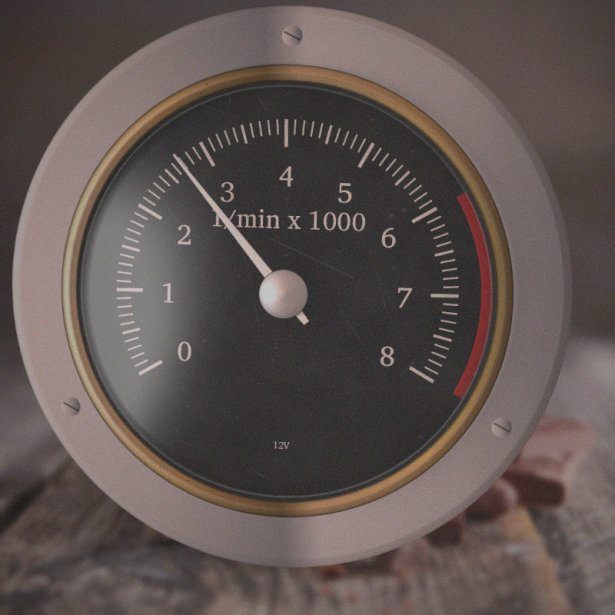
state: 2700 rpm
